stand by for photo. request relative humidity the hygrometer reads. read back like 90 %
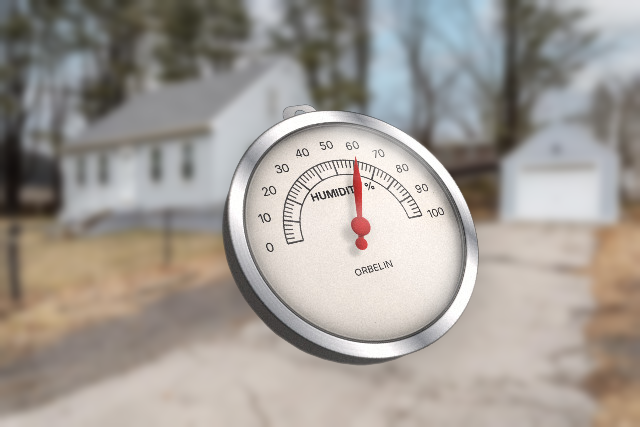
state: 60 %
